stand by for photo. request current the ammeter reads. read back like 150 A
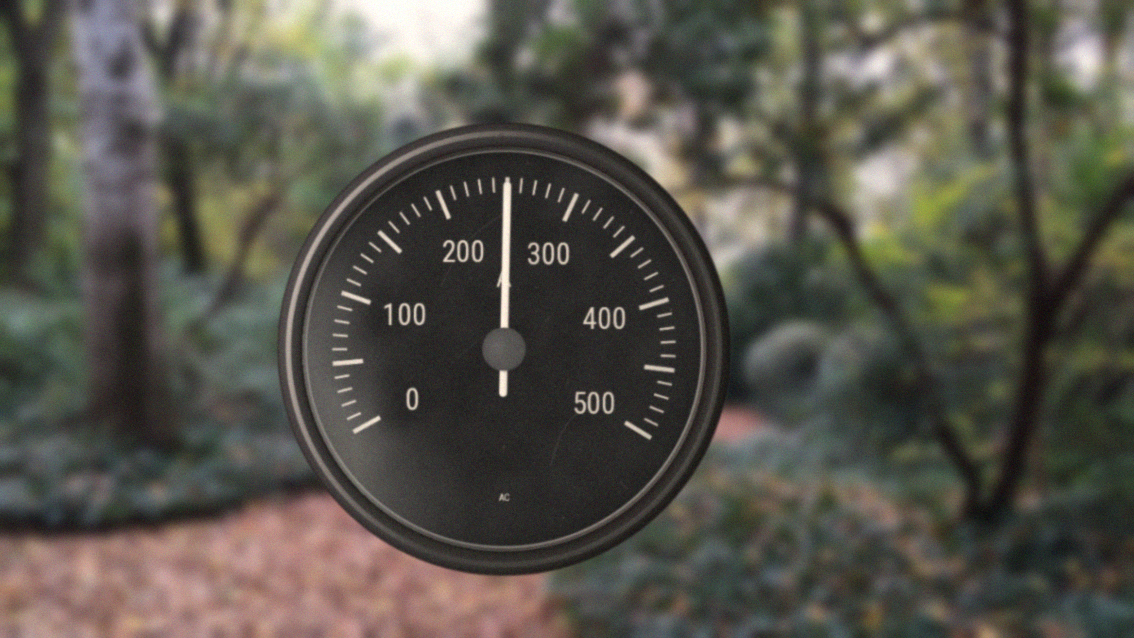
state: 250 A
